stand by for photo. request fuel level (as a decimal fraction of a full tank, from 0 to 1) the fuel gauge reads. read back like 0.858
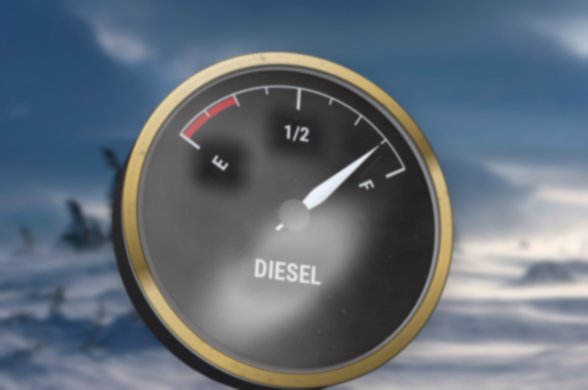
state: 0.875
